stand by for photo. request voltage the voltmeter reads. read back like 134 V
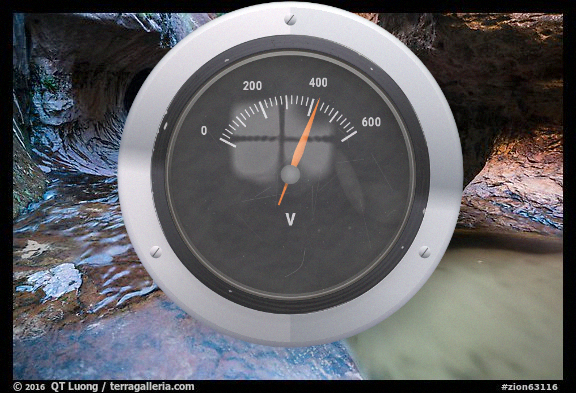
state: 420 V
